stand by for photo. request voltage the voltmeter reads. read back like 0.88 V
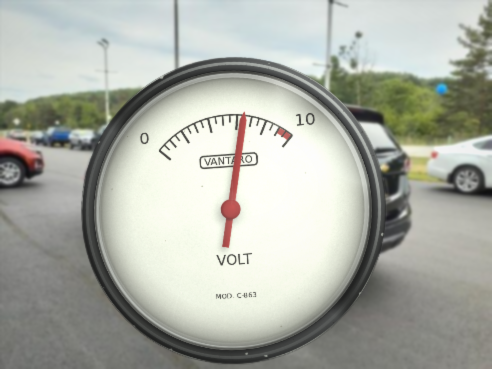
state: 6.5 V
